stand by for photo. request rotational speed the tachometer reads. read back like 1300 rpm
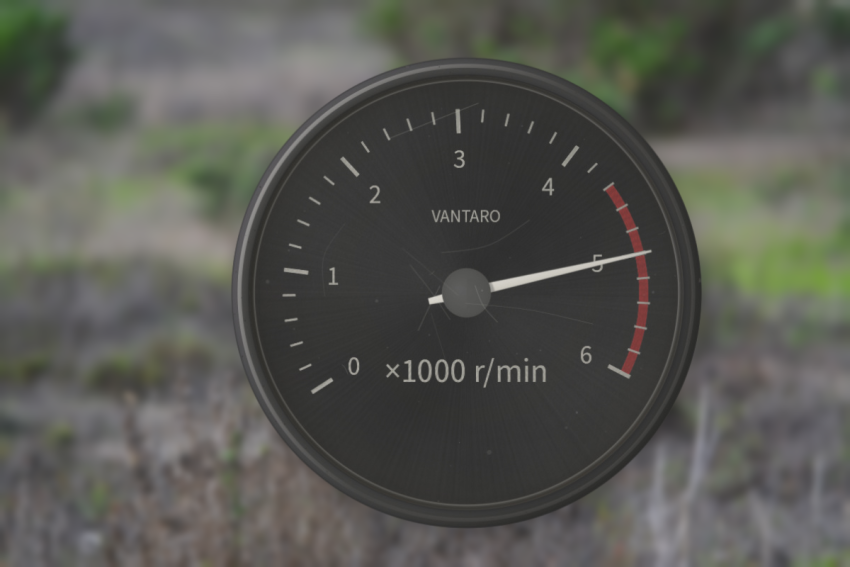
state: 5000 rpm
